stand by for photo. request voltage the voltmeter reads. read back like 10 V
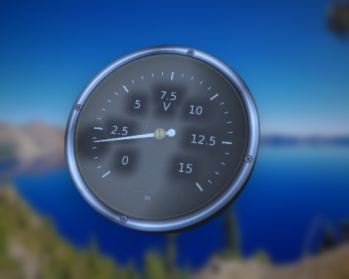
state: 1.75 V
